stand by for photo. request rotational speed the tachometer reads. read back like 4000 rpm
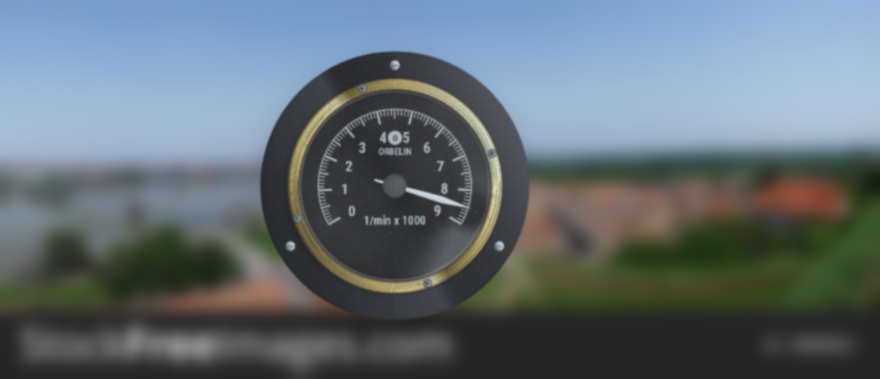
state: 8500 rpm
